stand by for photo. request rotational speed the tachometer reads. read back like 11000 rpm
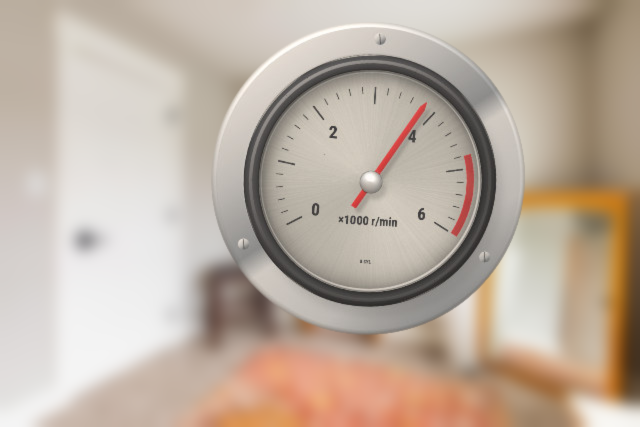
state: 3800 rpm
